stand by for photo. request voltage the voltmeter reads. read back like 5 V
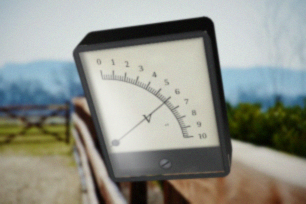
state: 6 V
